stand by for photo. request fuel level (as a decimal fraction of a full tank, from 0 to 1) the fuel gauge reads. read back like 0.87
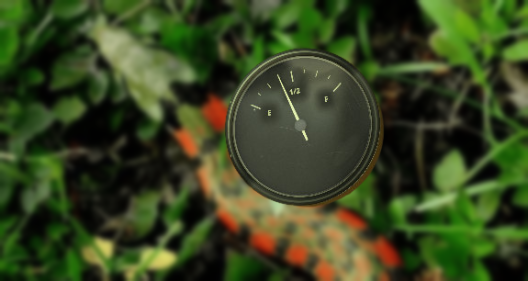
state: 0.375
